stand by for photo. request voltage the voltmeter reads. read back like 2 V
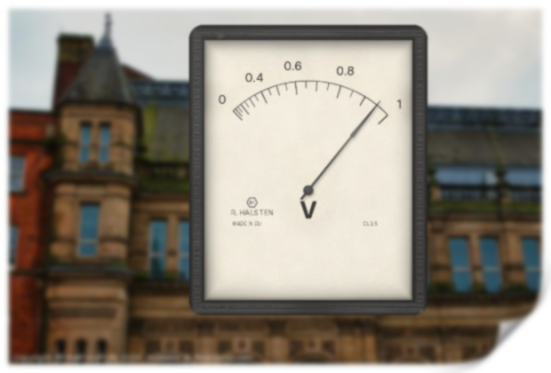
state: 0.95 V
